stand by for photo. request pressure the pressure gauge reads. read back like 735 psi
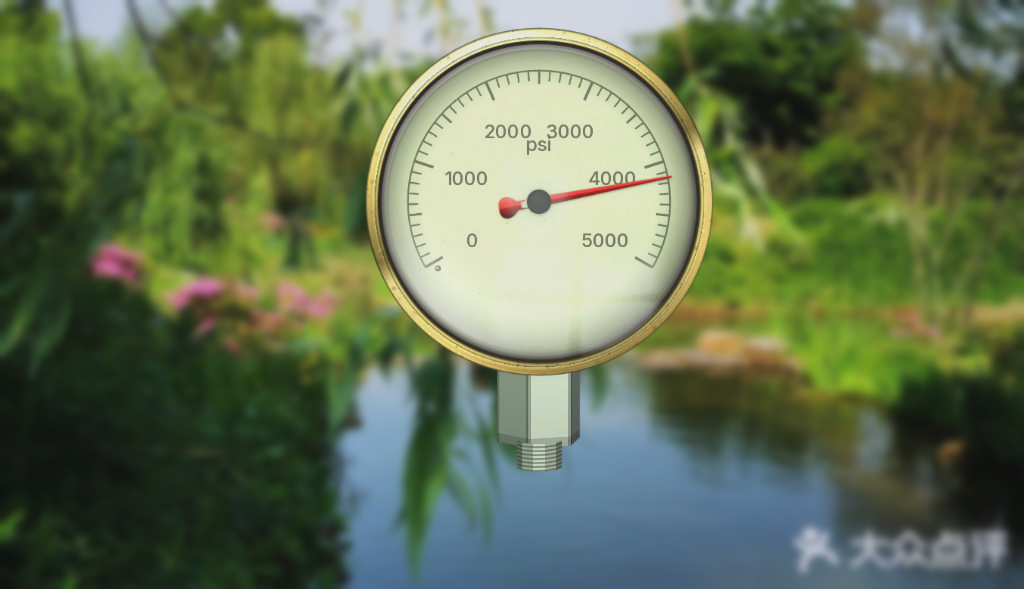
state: 4150 psi
